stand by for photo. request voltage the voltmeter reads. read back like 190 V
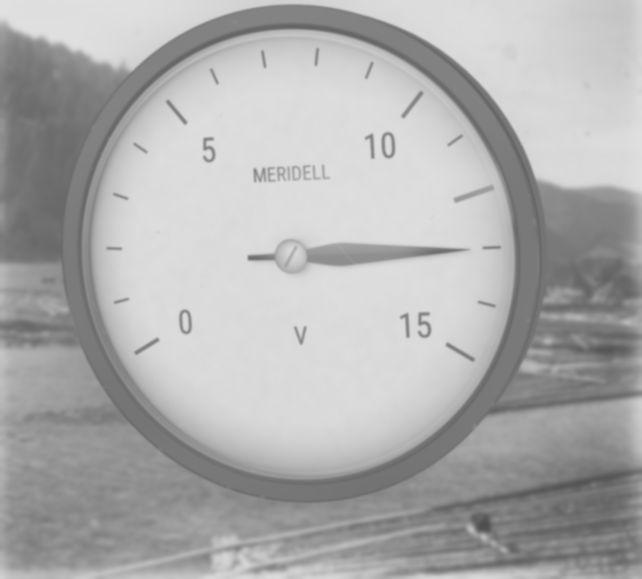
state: 13 V
